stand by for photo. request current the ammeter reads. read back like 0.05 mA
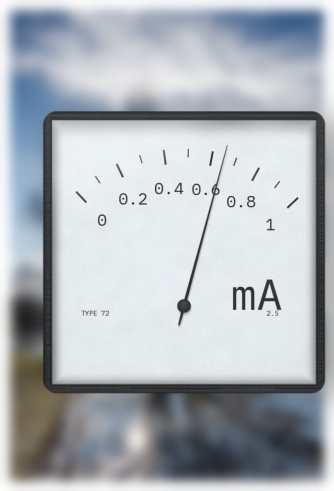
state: 0.65 mA
